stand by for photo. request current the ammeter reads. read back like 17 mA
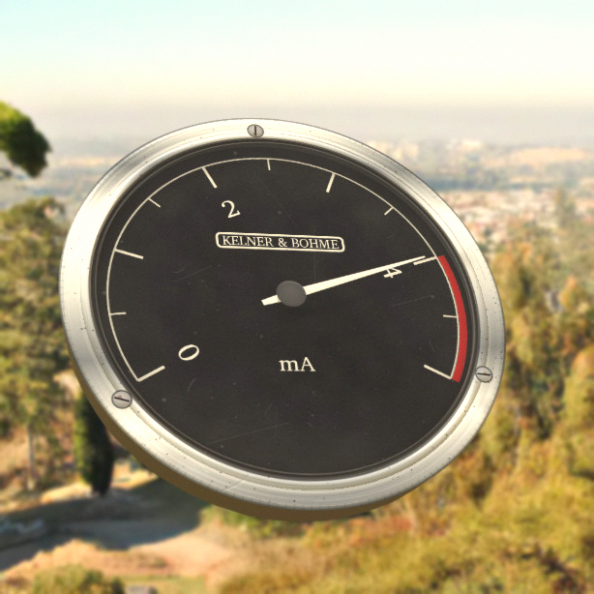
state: 4 mA
